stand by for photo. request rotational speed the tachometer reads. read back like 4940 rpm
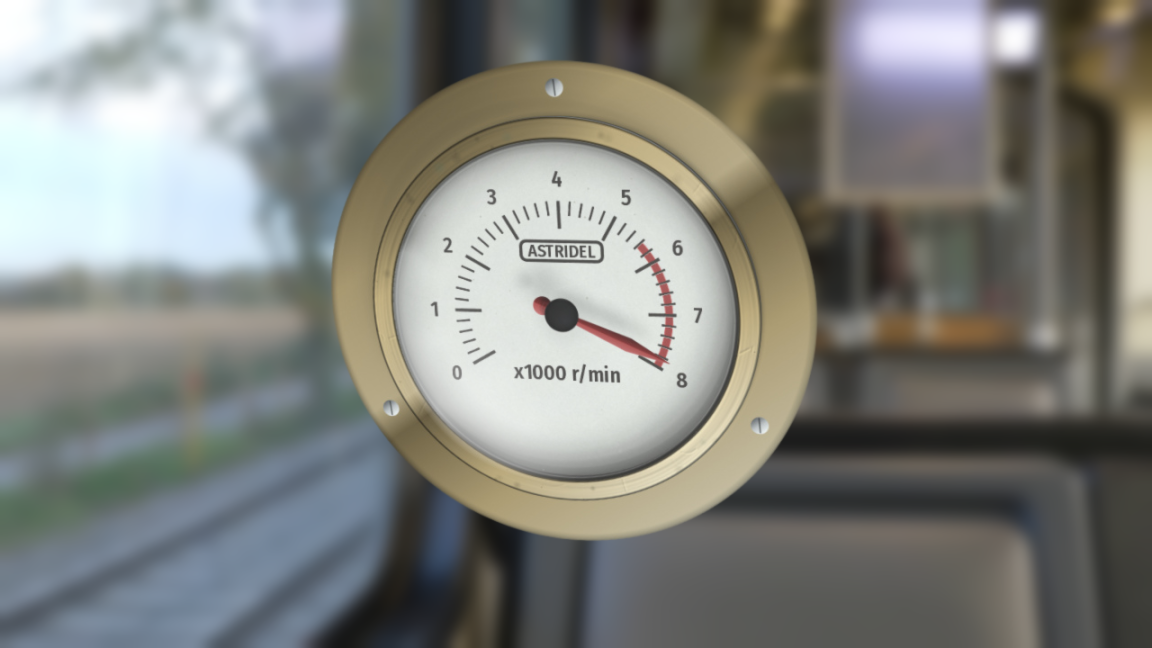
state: 7800 rpm
